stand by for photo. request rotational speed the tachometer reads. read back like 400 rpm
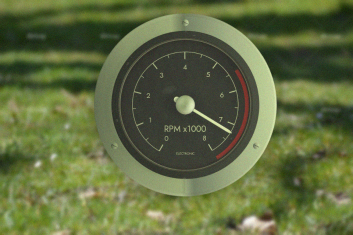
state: 7250 rpm
